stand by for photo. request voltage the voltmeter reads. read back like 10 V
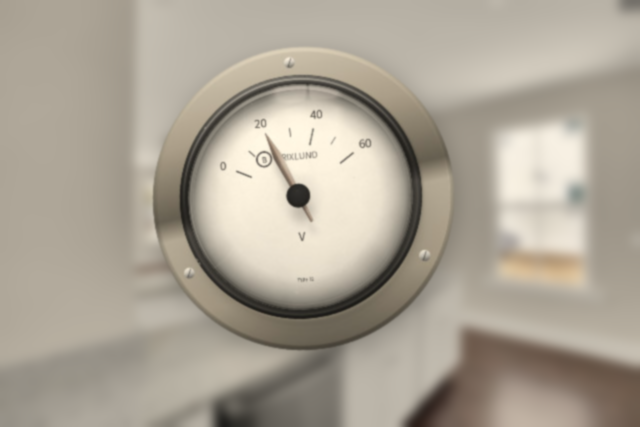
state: 20 V
